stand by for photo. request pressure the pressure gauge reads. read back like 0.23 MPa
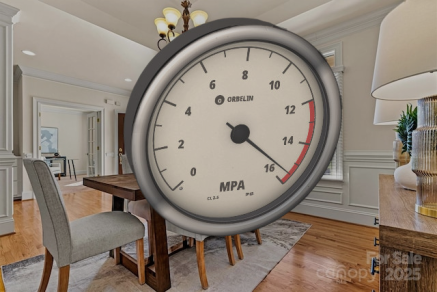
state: 15.5 MPa
